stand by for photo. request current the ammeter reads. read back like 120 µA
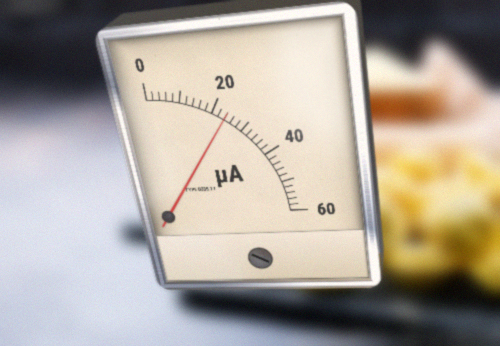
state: 24 µA
